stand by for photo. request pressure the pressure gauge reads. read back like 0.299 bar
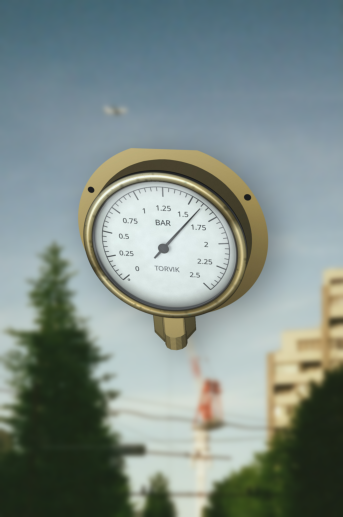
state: 1.6 bar
